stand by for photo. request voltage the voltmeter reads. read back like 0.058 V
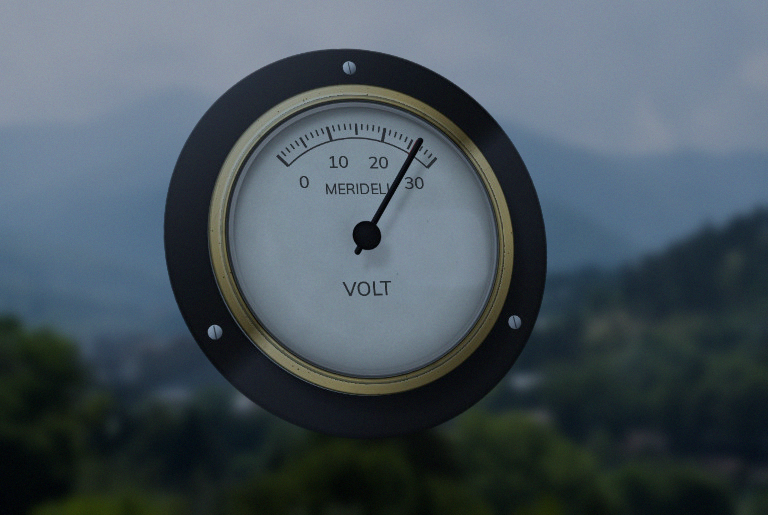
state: 26 V
